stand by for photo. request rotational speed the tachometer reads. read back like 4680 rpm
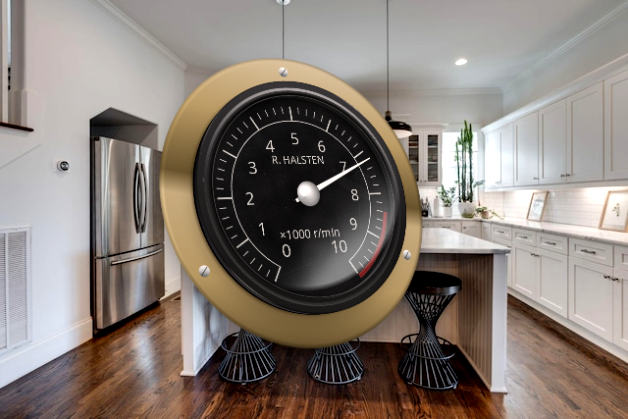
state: 7200 rpm
